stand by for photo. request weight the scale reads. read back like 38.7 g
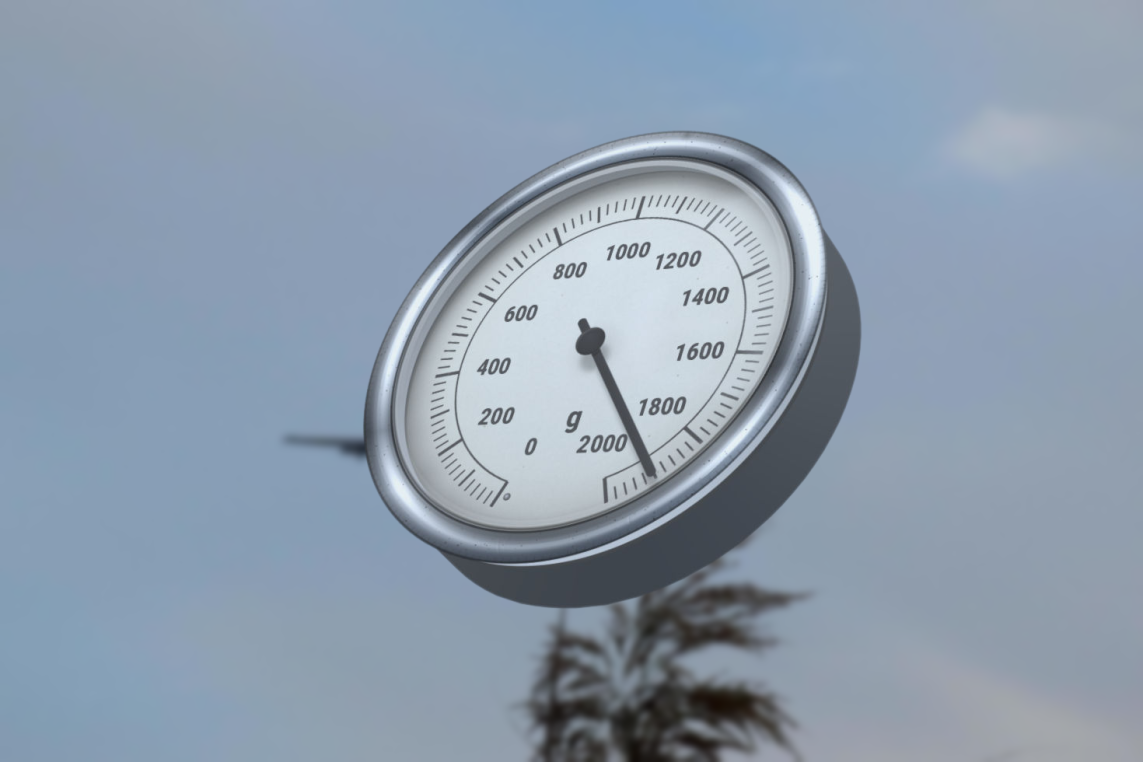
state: 1900 g
